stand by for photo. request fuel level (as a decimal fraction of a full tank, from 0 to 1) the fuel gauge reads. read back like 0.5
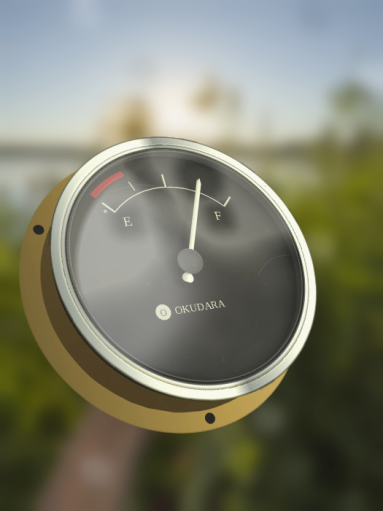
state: 0.75
